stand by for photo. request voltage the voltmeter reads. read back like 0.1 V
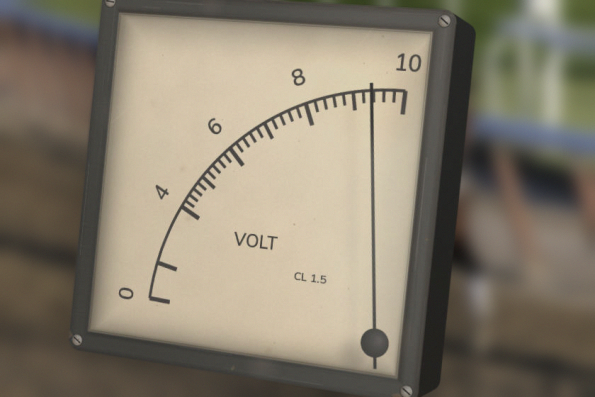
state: 9.4 V
